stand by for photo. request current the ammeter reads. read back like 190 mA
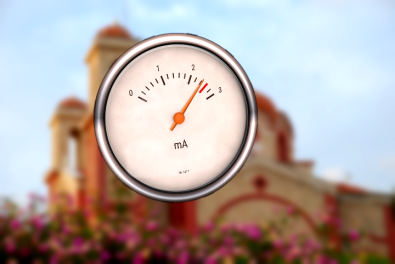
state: 2.4 mA
